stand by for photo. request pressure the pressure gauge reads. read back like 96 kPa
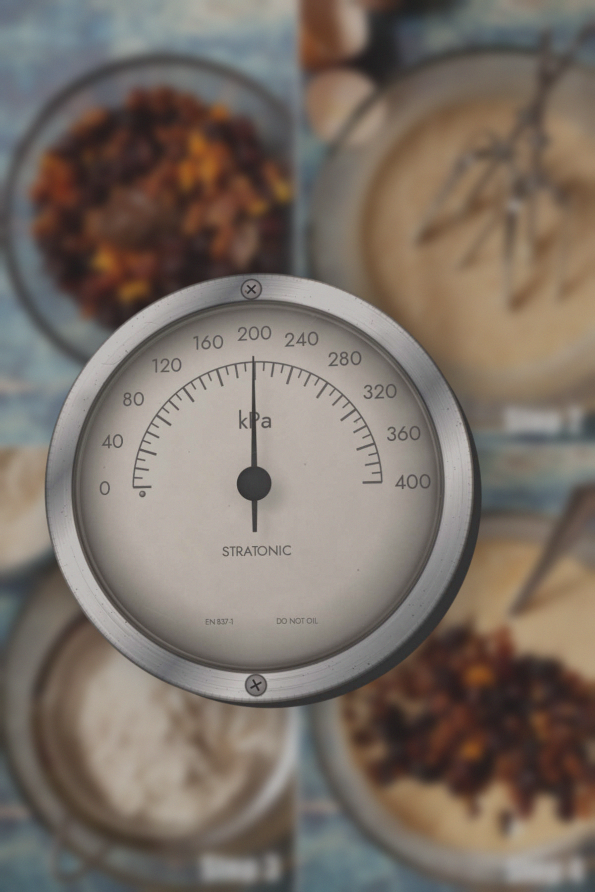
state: 200 kPa
